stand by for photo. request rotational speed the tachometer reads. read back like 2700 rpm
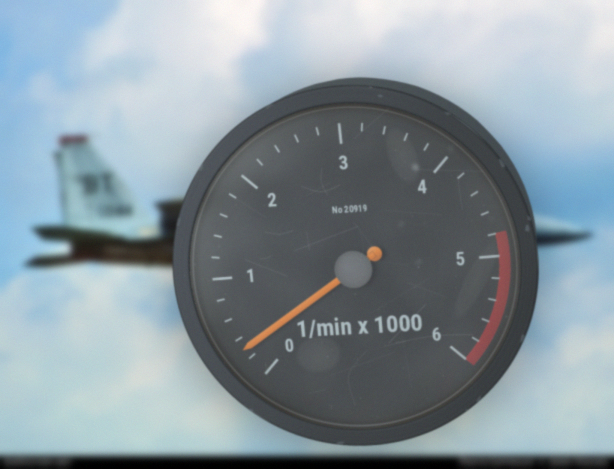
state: 300 rpm
